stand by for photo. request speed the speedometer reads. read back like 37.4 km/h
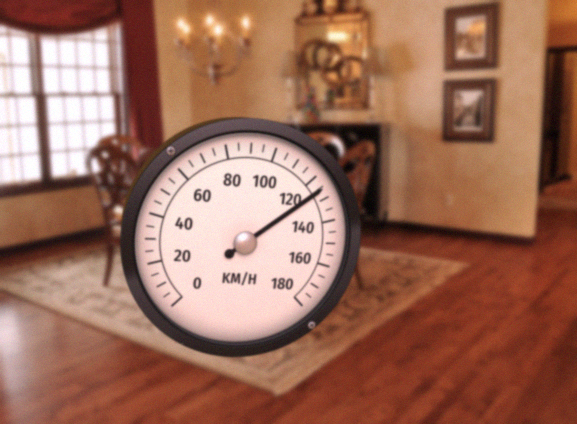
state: 125 km/h
